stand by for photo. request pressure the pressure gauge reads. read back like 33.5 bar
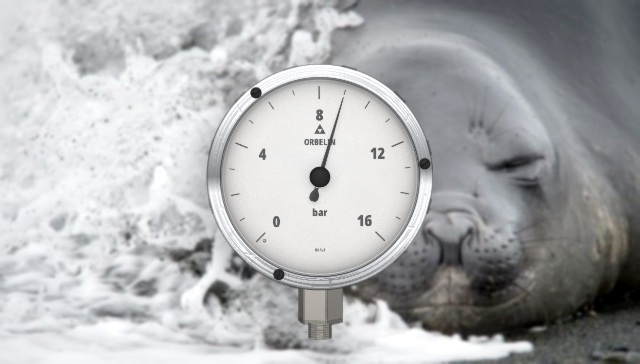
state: 9 bar
